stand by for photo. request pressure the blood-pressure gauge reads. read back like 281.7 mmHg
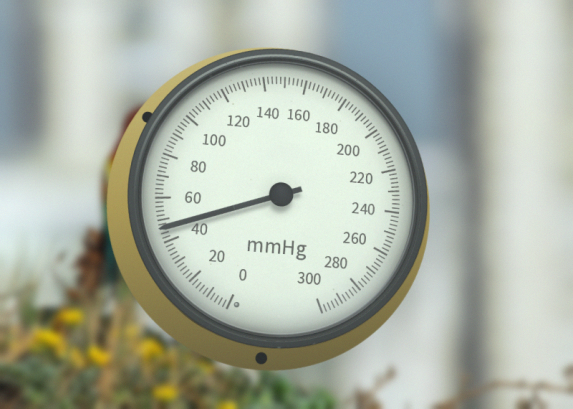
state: 46 mmHg
